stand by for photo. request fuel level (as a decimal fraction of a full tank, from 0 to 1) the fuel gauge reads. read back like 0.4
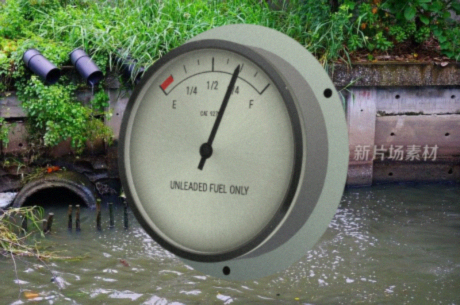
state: 0.75
